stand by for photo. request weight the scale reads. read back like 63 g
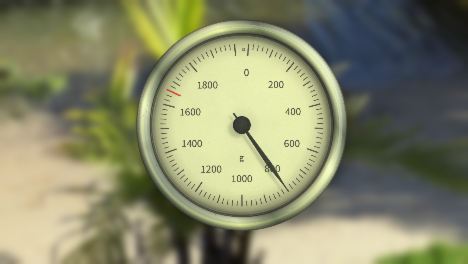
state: 800 g
